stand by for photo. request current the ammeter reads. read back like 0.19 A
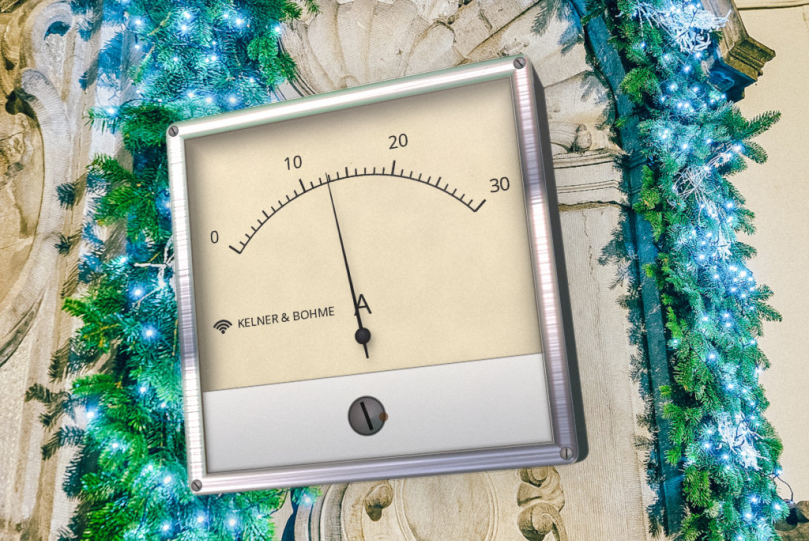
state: 13 A
